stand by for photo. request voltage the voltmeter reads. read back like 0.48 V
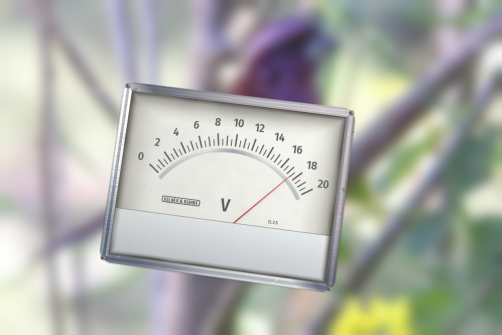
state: 17.5 V
